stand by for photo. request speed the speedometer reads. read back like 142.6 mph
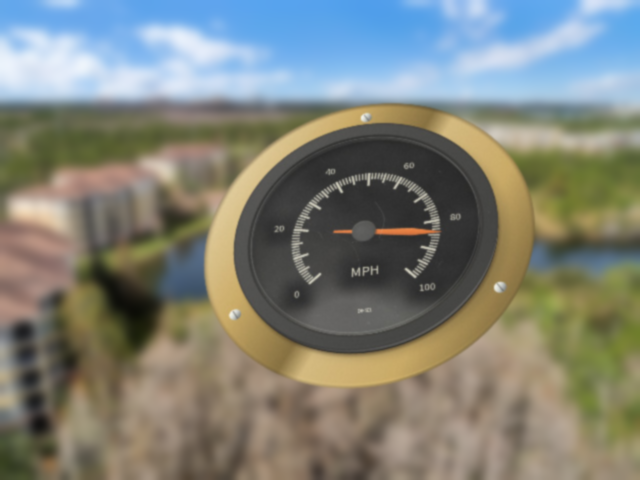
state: 85 mph
